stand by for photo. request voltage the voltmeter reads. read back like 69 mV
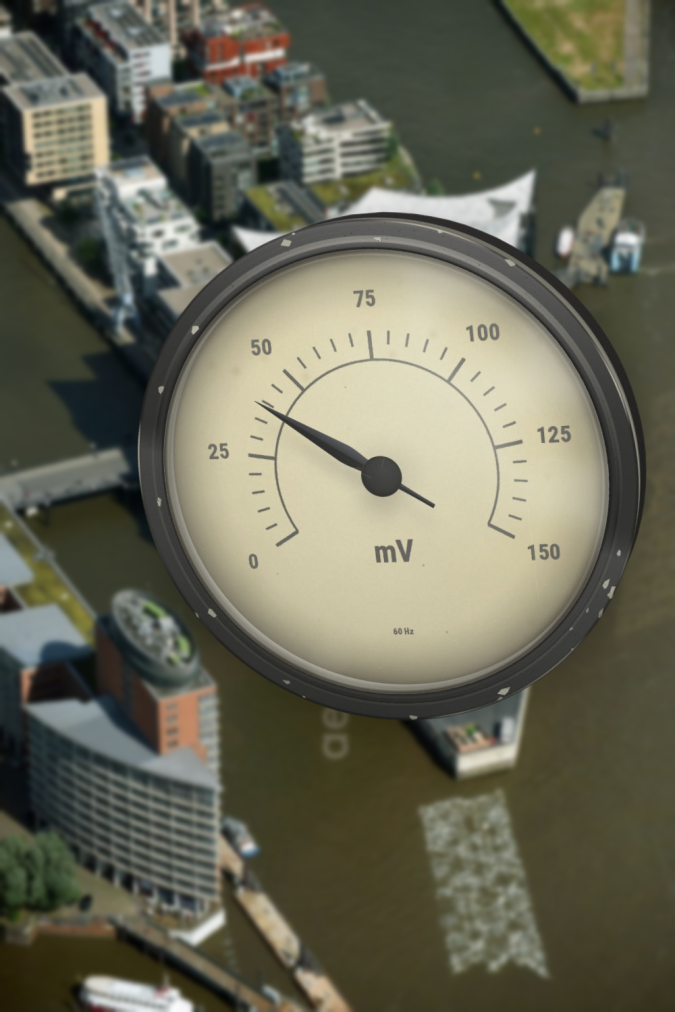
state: 40 mV
